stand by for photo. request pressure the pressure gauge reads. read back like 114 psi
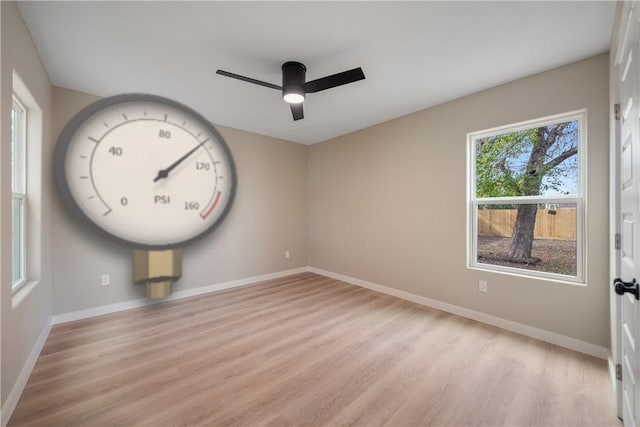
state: 105 psi
